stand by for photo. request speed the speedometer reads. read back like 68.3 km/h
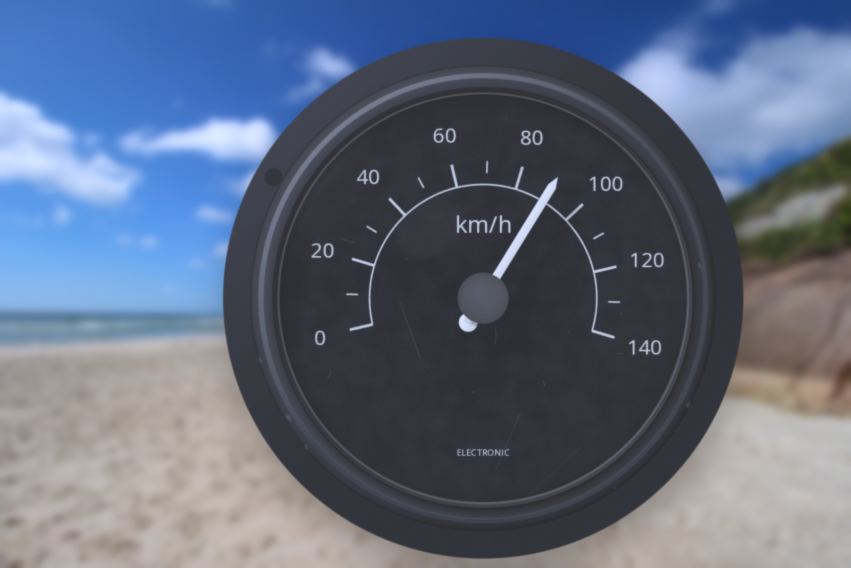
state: 90 km/h
